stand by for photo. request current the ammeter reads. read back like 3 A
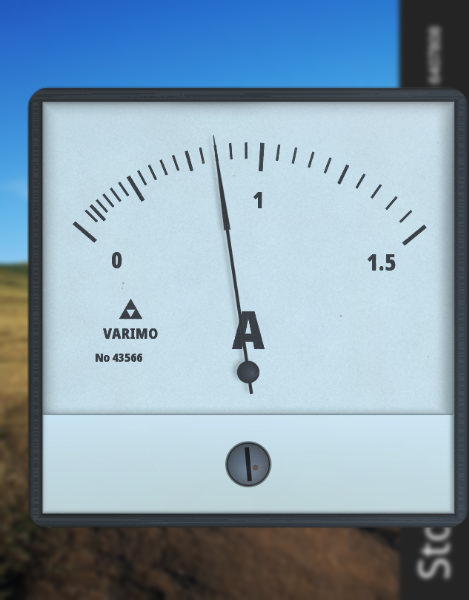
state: 0.85 A
